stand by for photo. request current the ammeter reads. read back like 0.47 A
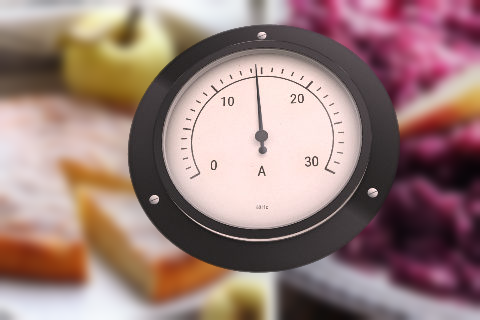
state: 14.5 A
